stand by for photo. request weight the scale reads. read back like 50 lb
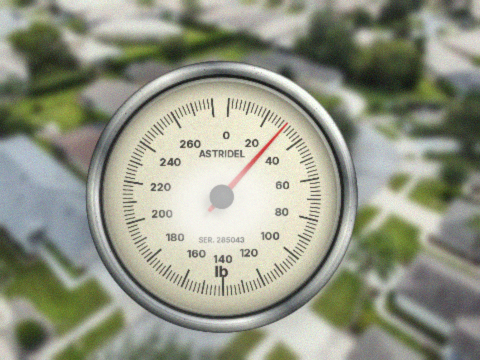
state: 30 lb
